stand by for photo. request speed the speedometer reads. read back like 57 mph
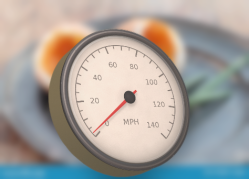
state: 2.5 mph
